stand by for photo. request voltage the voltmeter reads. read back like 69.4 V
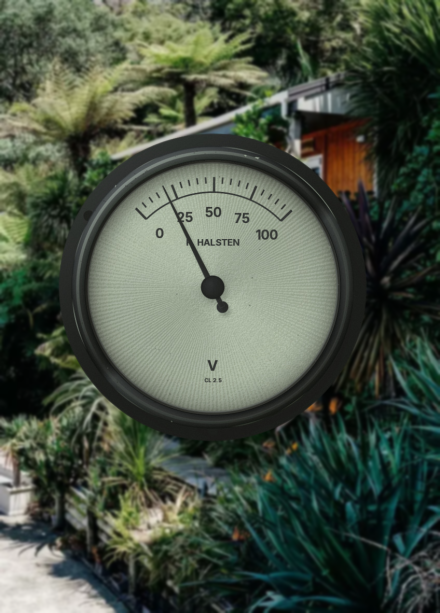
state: 20 V
